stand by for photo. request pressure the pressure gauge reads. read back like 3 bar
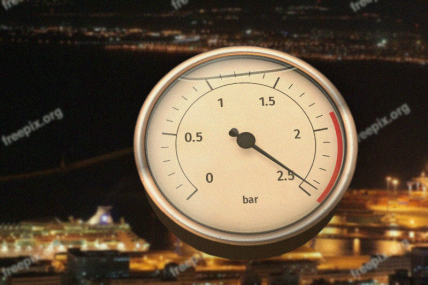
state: 2.45 bar
